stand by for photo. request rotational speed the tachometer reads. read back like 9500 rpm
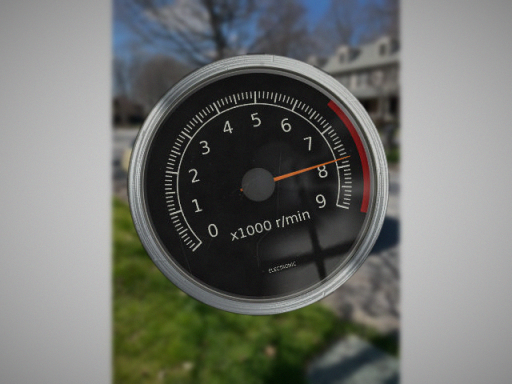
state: 7800 rpm
